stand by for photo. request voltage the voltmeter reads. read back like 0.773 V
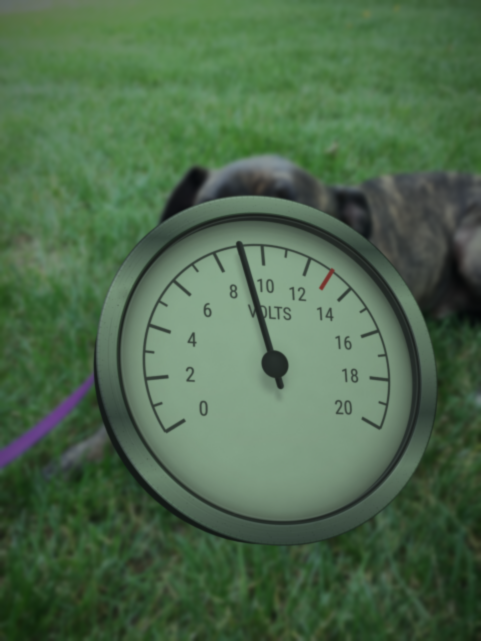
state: 9 V
